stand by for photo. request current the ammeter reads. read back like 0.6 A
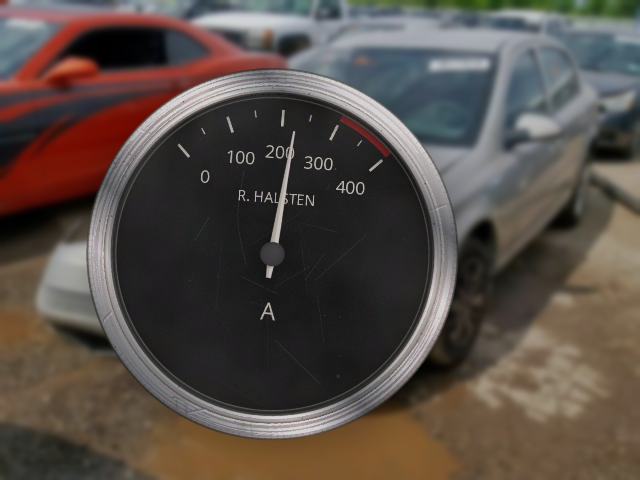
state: 225 A
